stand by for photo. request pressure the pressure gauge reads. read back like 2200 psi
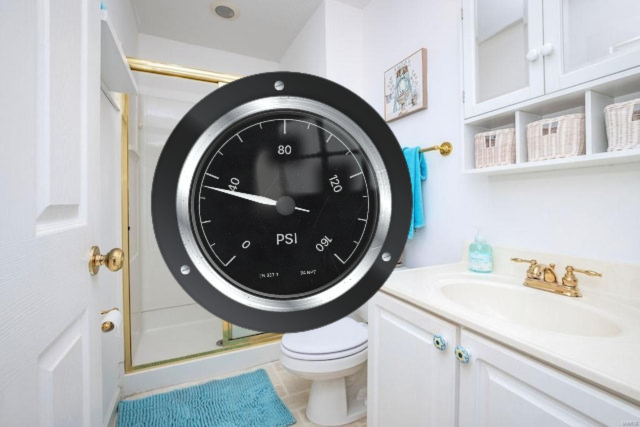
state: 35 psi
